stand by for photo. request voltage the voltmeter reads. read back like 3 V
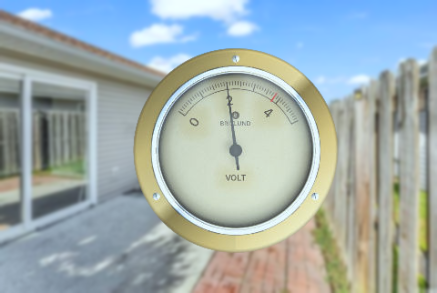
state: 2 V
